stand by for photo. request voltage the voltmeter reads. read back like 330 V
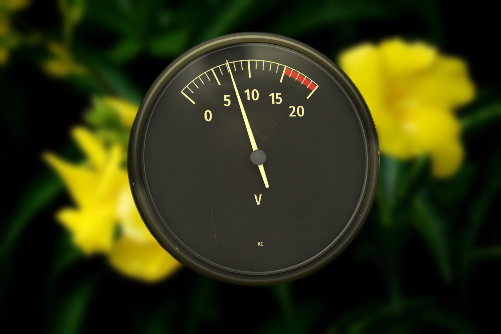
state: 7 V
